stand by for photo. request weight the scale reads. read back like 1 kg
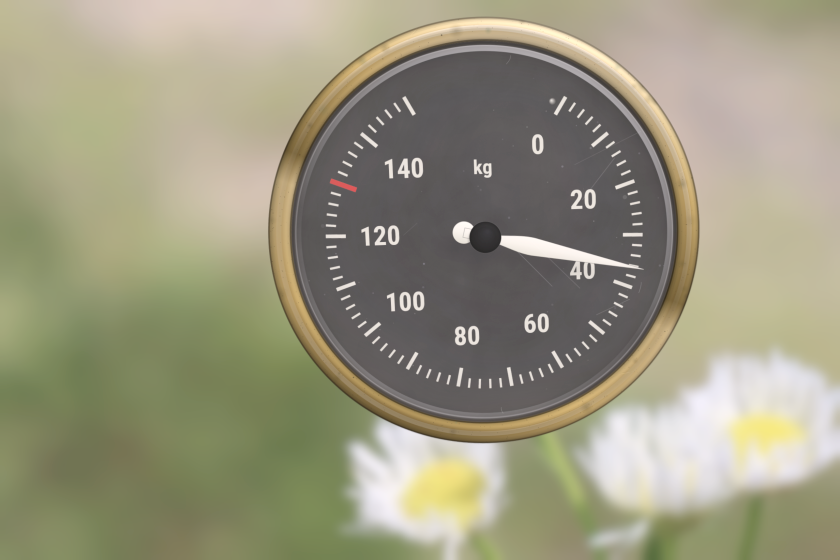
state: 36 kg
